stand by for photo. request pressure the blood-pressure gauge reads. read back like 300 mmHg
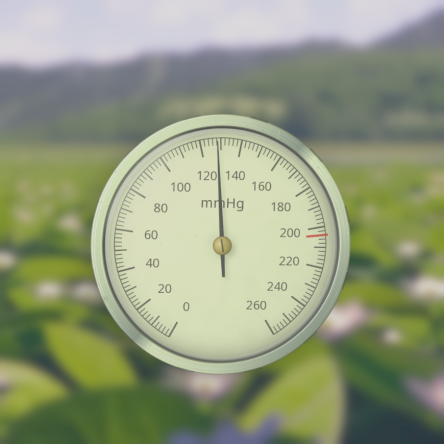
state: 128 mmHg
